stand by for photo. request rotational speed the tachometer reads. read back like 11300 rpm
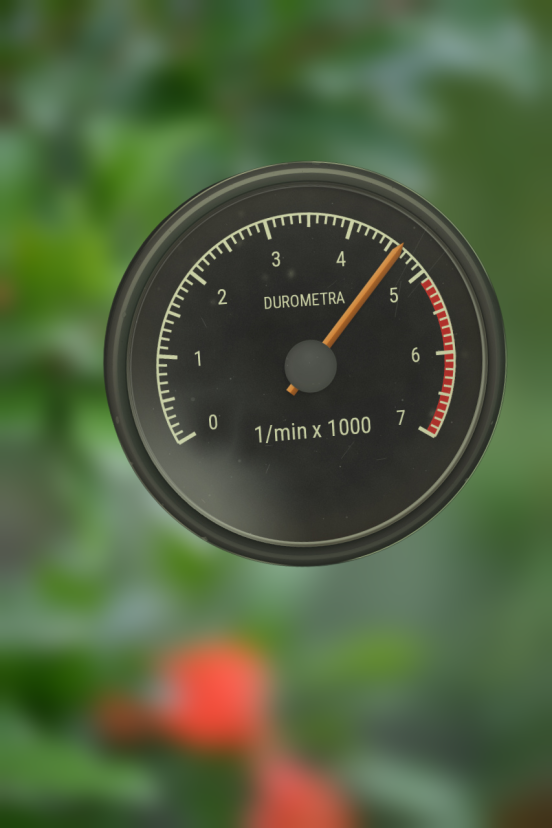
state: 4600 rpm
